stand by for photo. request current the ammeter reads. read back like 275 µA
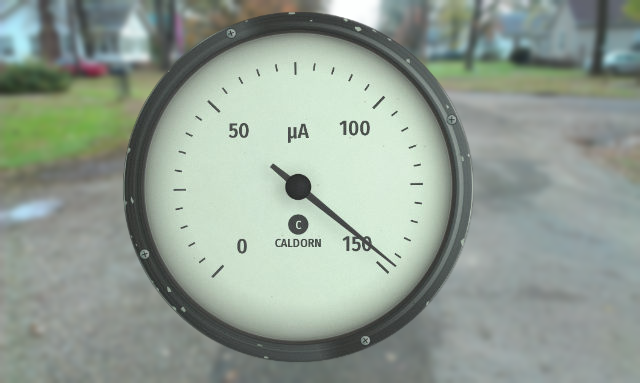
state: 147.5 µA
